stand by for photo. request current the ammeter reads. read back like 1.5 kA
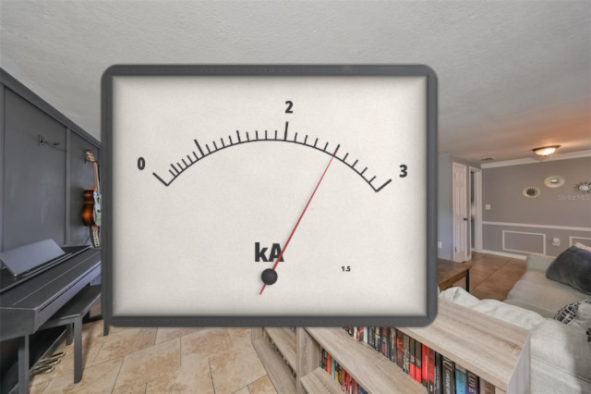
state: 2.5 kA
